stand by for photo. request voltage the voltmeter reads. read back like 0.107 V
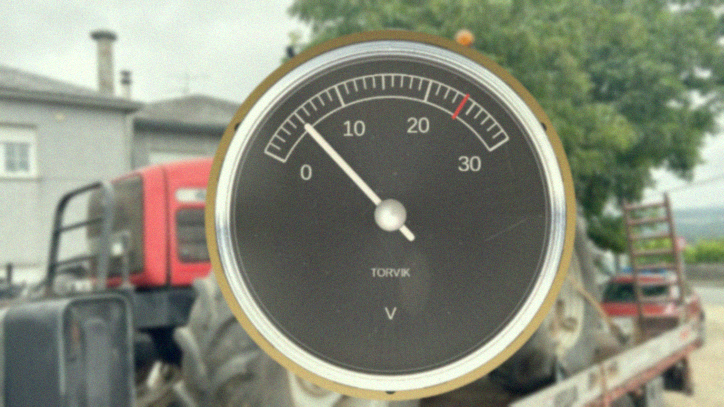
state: 5 V
